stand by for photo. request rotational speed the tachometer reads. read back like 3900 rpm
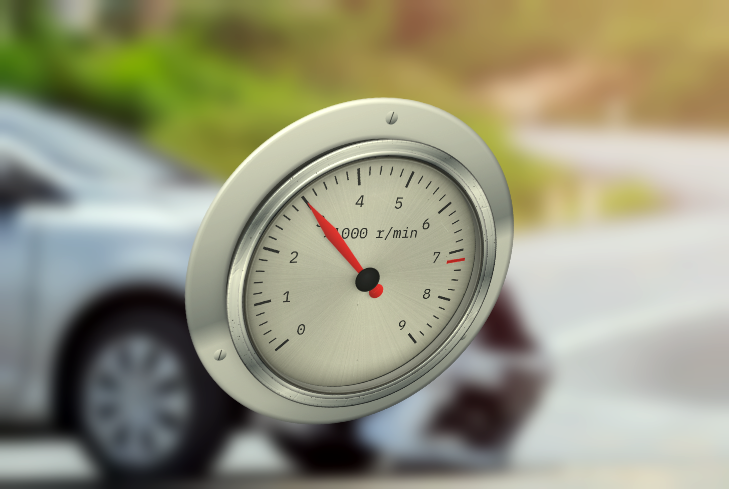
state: 3000 rpm
